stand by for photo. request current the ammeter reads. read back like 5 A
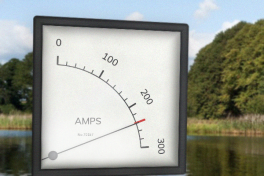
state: 240 A
